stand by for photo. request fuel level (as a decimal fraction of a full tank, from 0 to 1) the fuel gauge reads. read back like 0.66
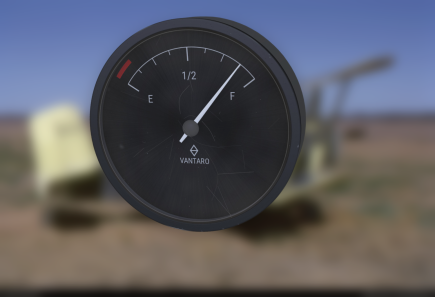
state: 0.875
